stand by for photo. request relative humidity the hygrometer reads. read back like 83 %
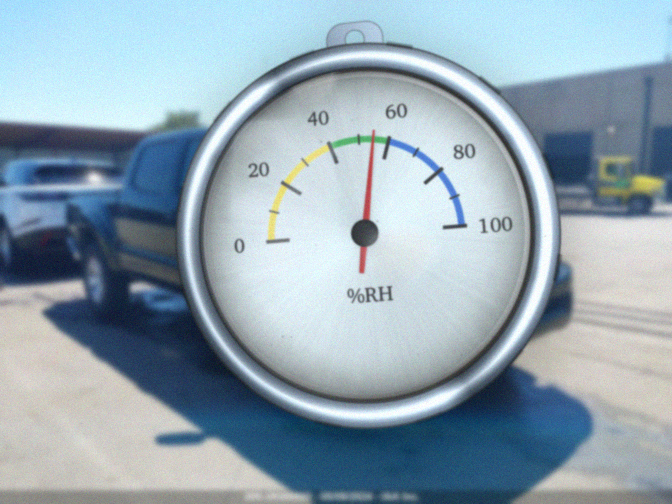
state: 55 %
